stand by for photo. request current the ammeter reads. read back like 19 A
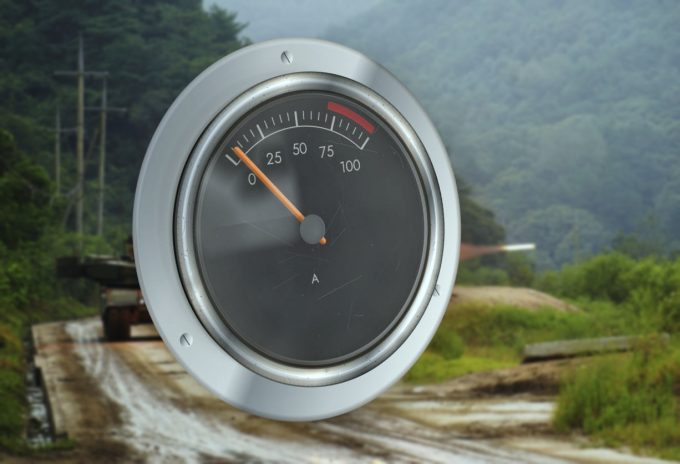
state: 5 A
